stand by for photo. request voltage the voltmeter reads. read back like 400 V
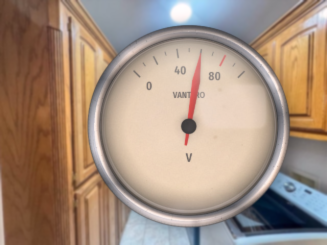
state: 60 V
